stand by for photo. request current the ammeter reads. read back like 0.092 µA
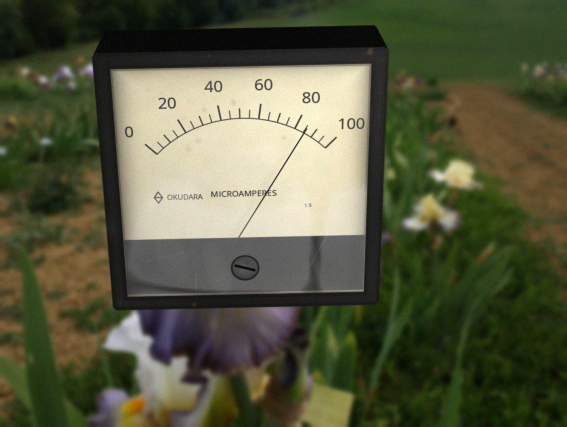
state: 85 µA
